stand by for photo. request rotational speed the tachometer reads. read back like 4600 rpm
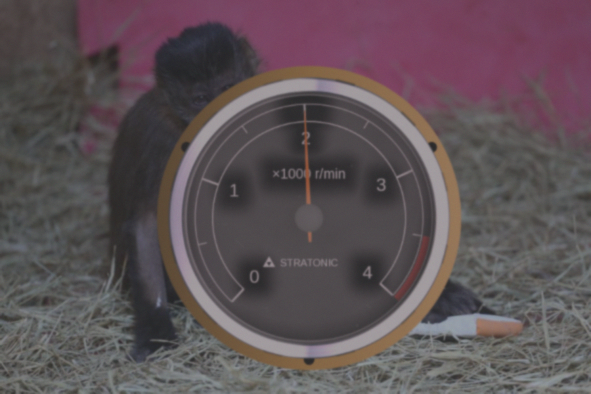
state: 2000 rpm
